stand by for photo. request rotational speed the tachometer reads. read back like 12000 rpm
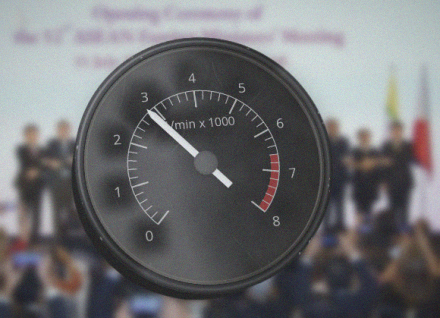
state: 2800 rpm
